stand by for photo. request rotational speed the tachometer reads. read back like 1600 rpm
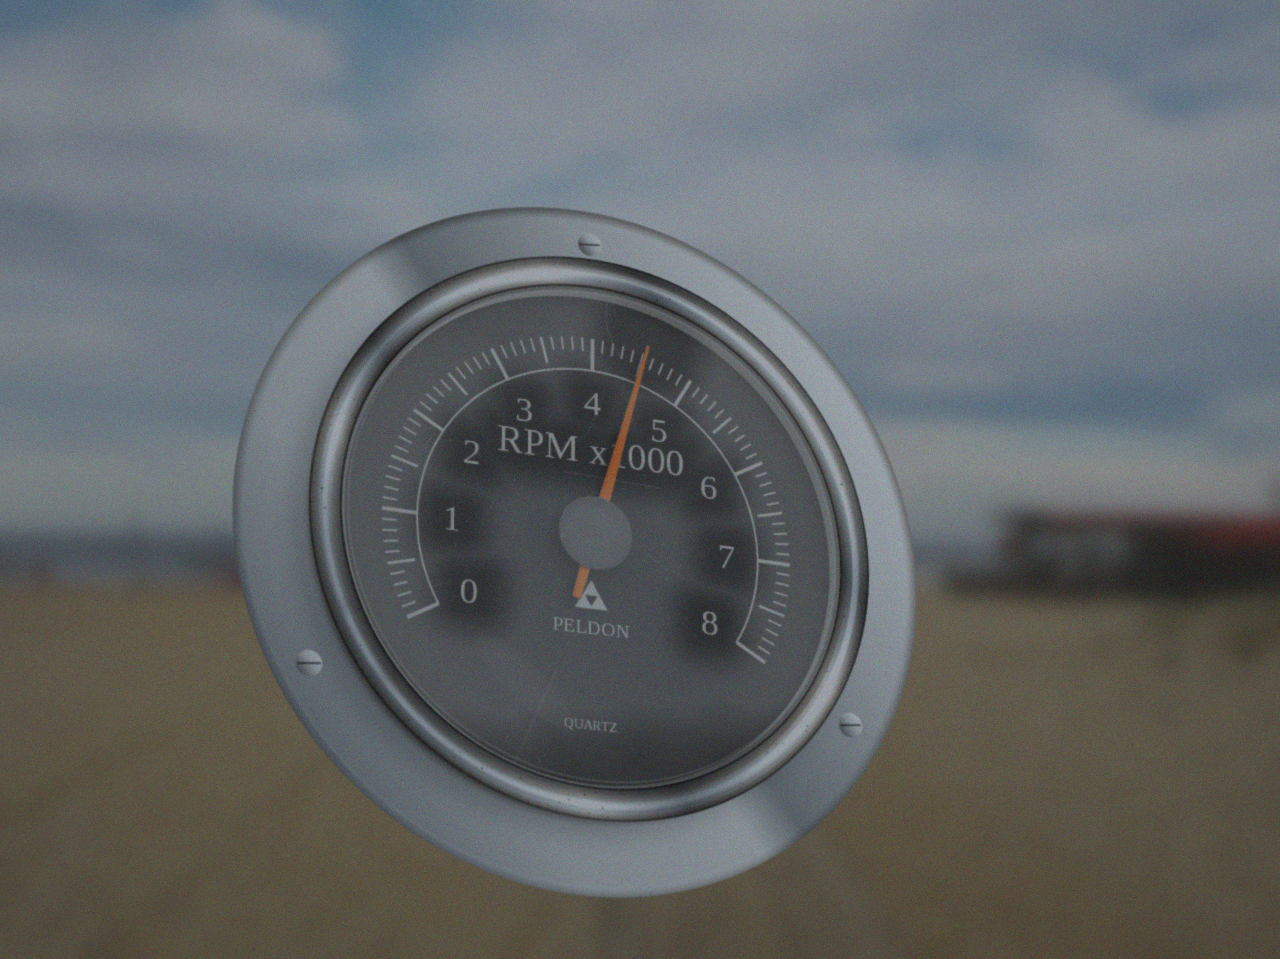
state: 4500 rpm
